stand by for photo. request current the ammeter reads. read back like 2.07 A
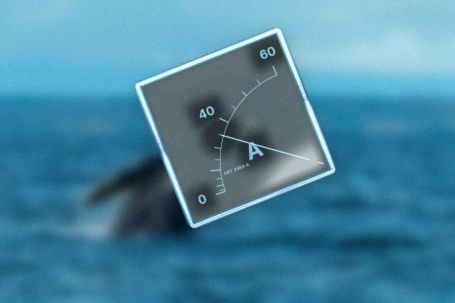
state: 35 A
